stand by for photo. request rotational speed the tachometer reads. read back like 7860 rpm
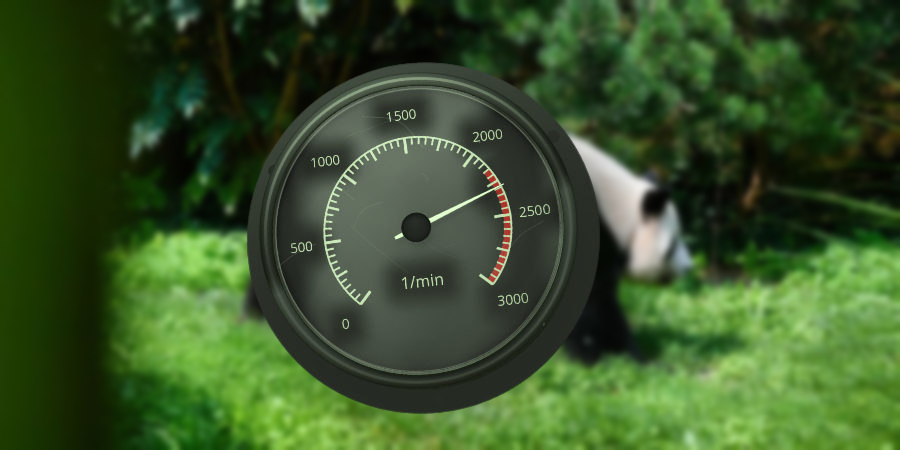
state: 2300 rpm
